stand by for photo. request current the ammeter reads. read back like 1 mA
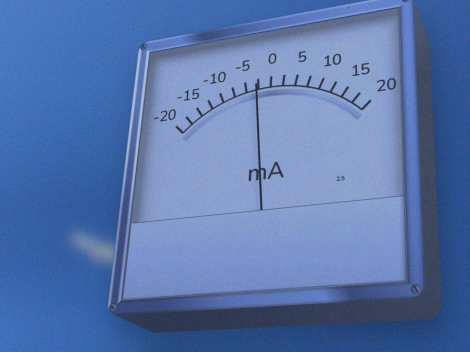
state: -2.5 mA
